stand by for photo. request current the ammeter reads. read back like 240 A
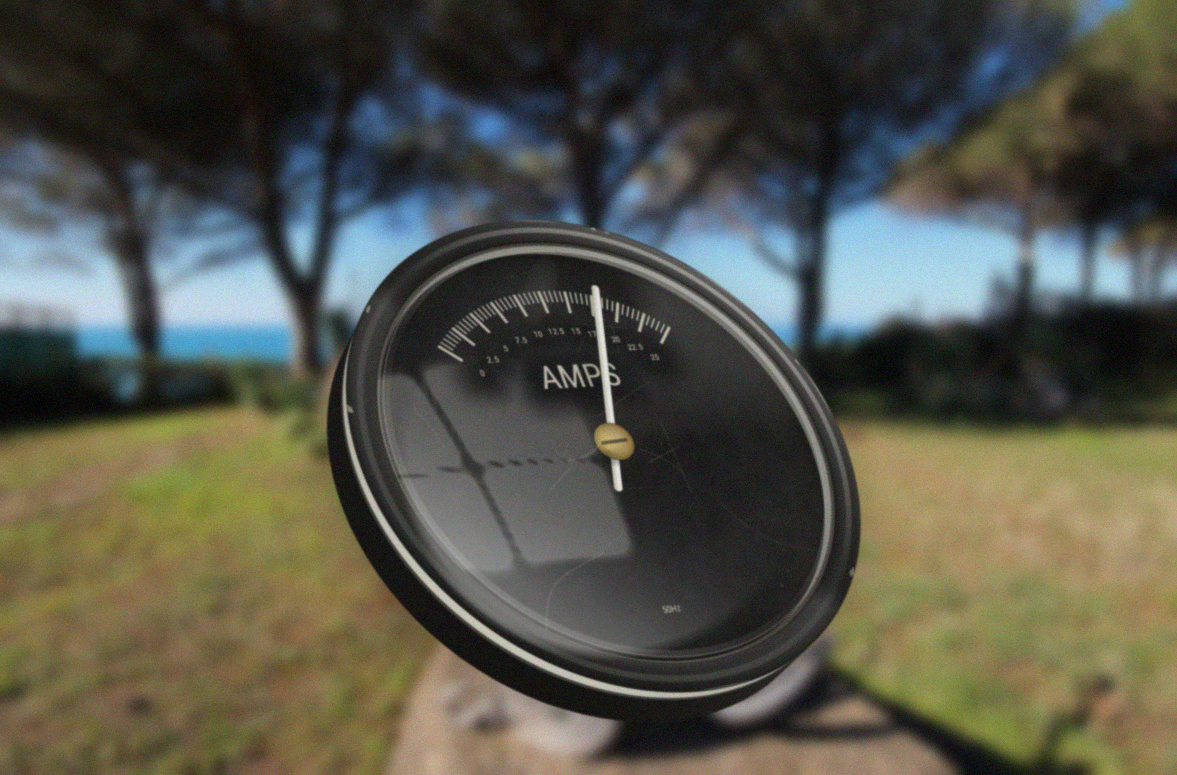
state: 17.5 A
